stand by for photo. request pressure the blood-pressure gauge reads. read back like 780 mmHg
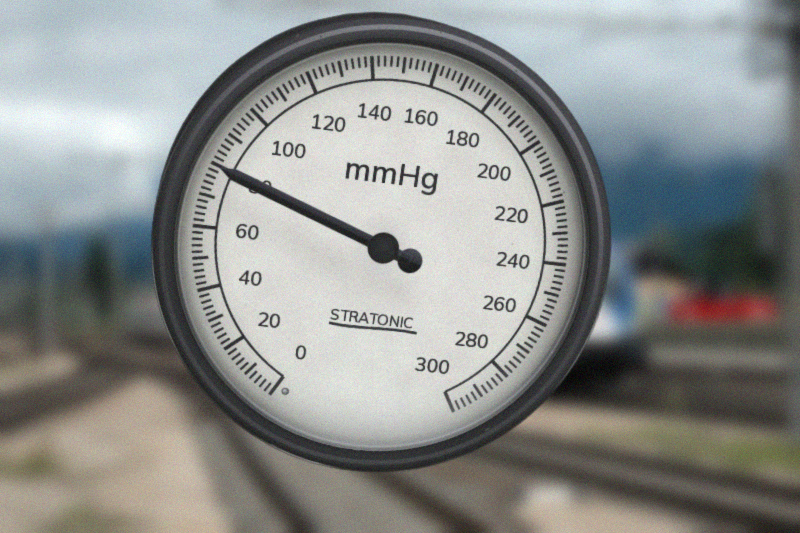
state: 80 mmHg
